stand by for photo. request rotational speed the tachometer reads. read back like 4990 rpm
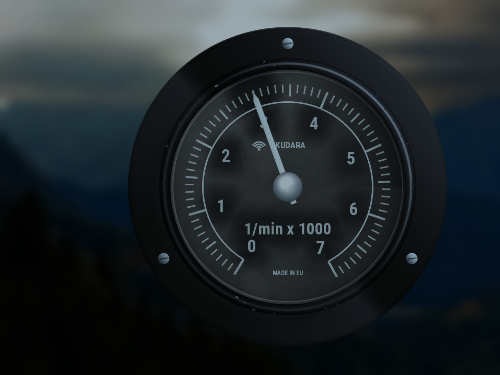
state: 3000 rpm
